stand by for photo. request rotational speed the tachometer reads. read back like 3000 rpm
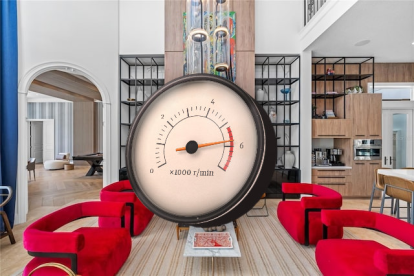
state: 5800 rpm
